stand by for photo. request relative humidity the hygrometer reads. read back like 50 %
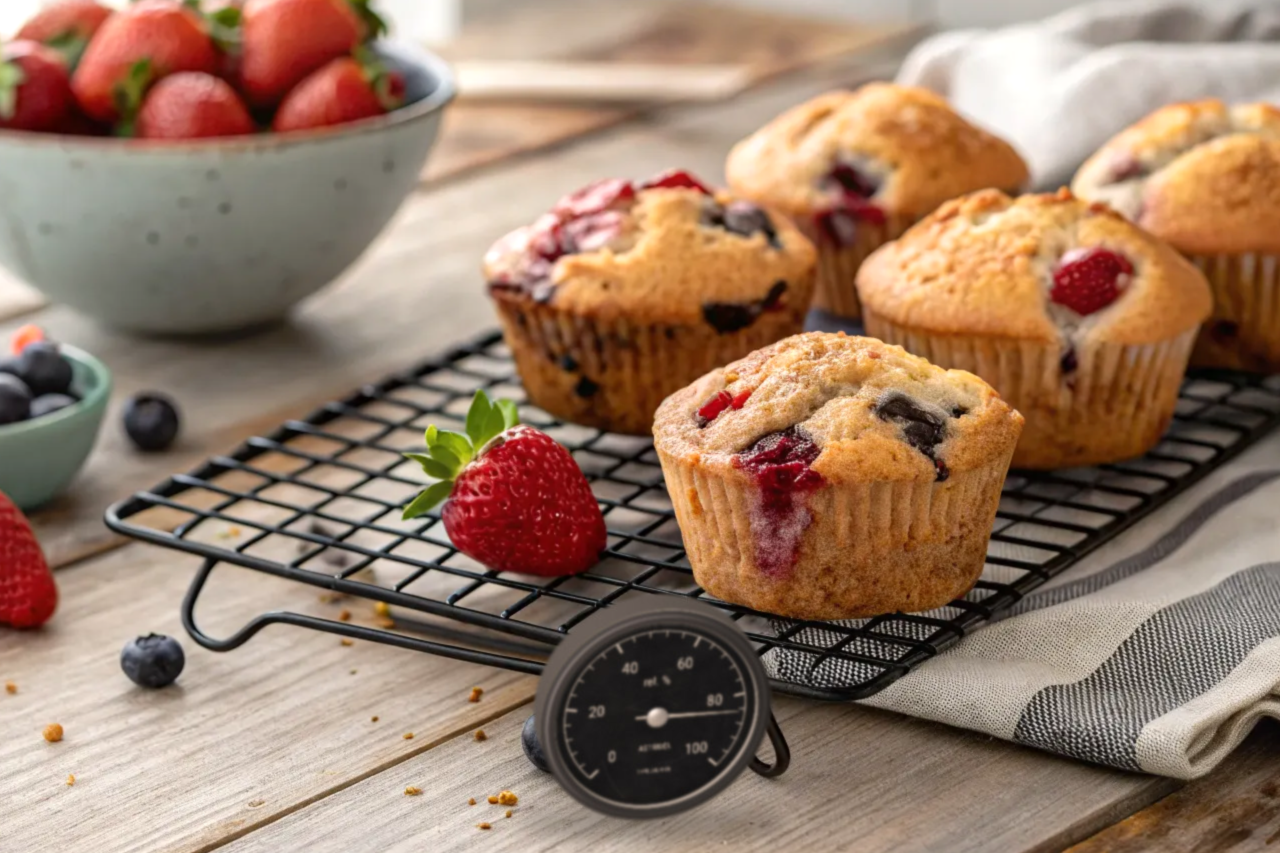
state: 84 %
